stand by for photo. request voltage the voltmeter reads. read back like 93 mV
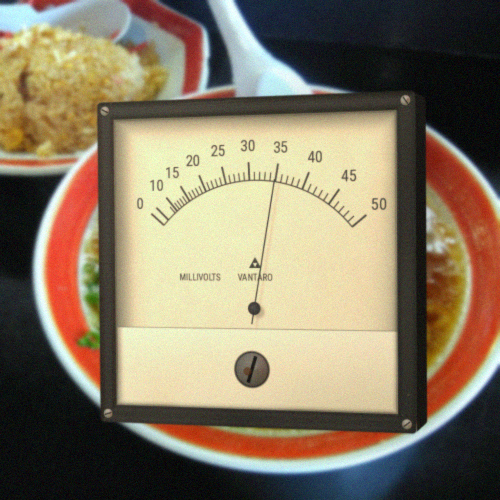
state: 35 mV
